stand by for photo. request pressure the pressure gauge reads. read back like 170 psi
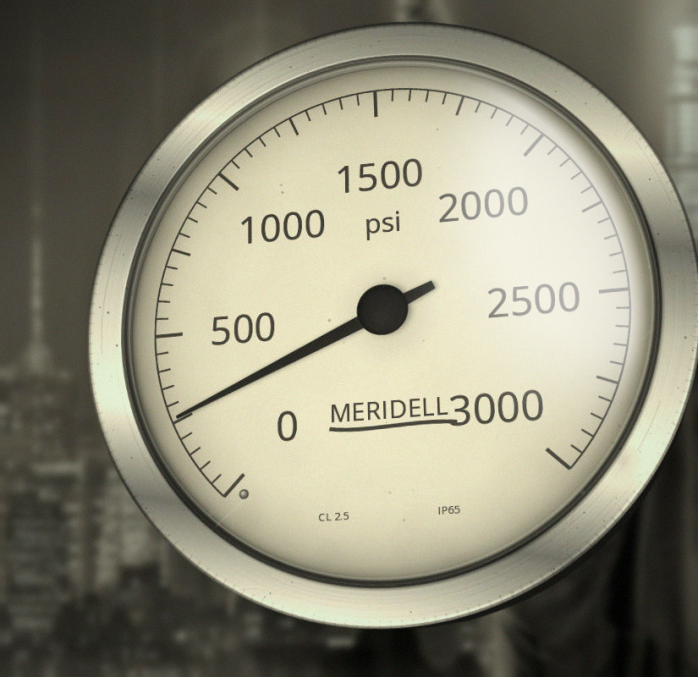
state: 250 psi
